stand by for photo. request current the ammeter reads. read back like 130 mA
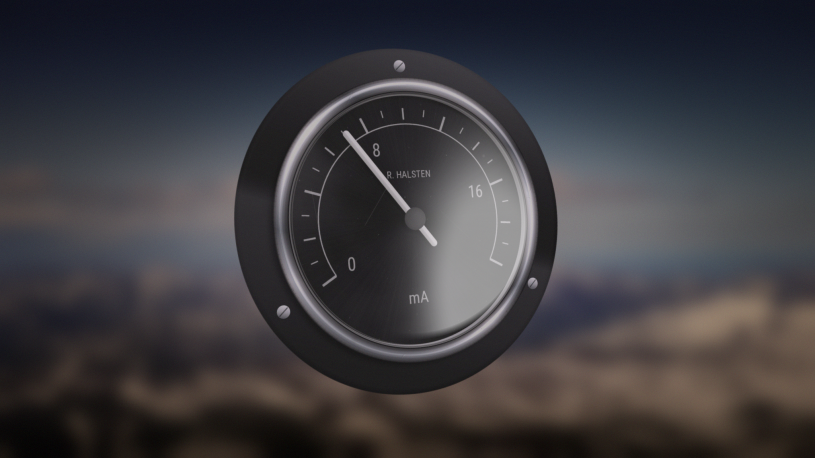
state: 7 mA
